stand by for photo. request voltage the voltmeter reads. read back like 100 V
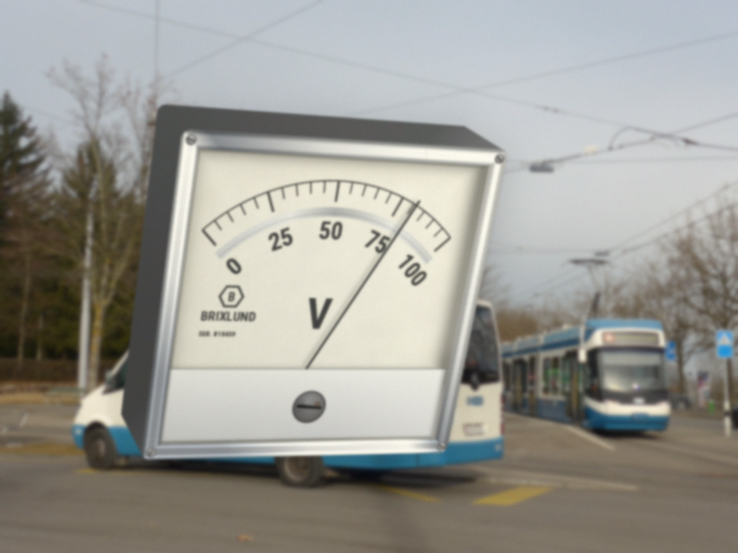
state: 80 V
